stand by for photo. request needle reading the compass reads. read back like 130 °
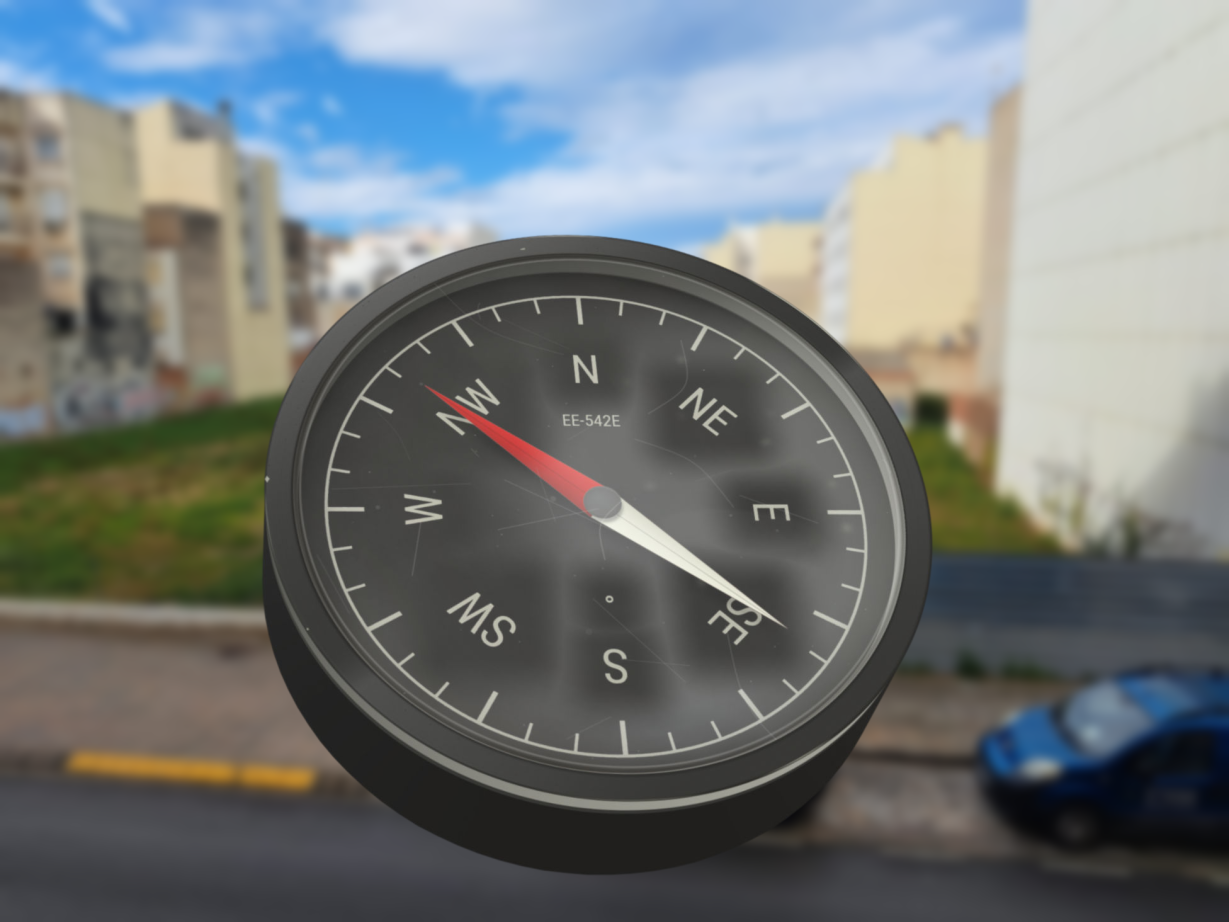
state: 310 °
